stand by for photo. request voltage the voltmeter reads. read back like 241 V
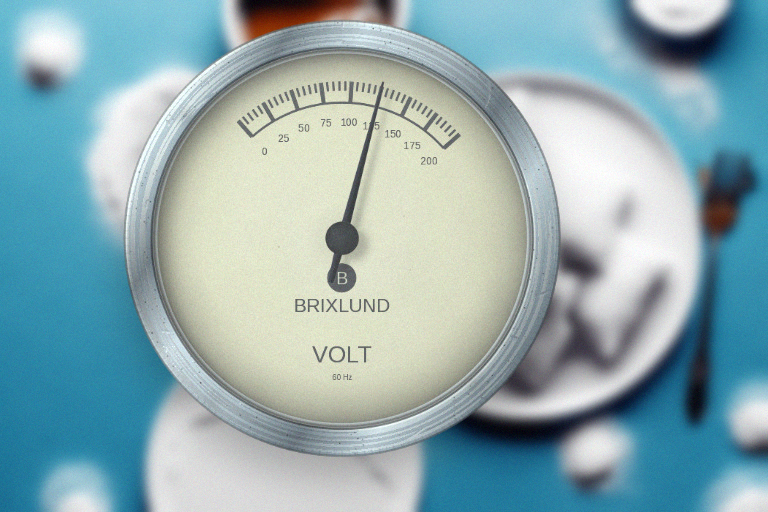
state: 125 V
